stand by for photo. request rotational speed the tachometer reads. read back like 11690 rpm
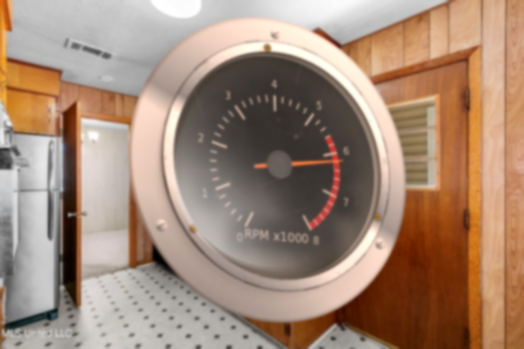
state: 6200 rpm
